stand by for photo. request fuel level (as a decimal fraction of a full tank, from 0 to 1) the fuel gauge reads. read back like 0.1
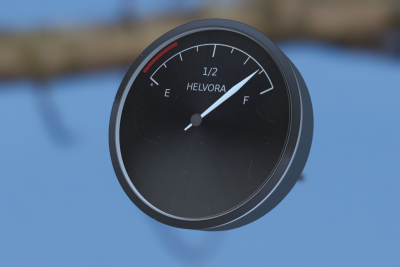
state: 0.875
